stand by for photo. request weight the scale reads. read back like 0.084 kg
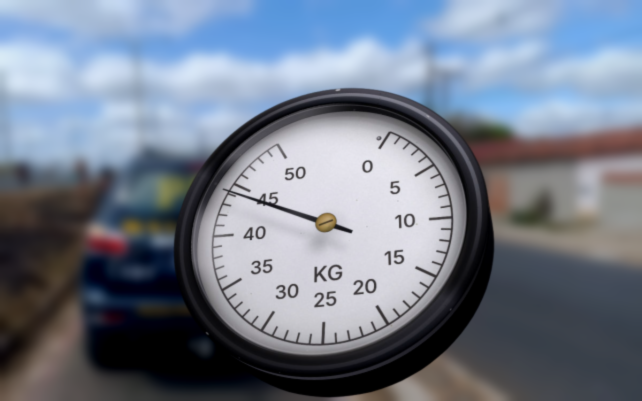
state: 44 kg
